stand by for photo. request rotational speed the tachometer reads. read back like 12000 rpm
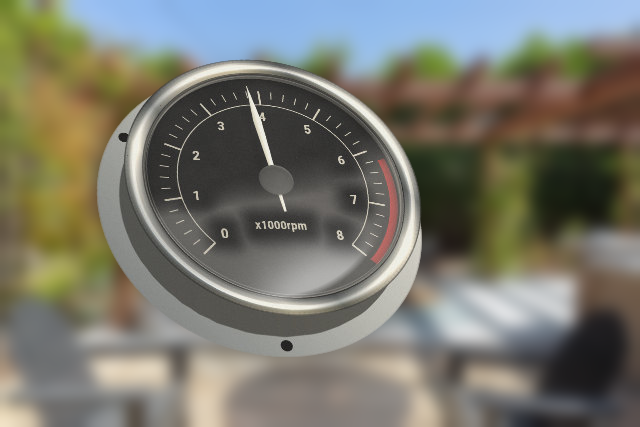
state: 3800 rpm
